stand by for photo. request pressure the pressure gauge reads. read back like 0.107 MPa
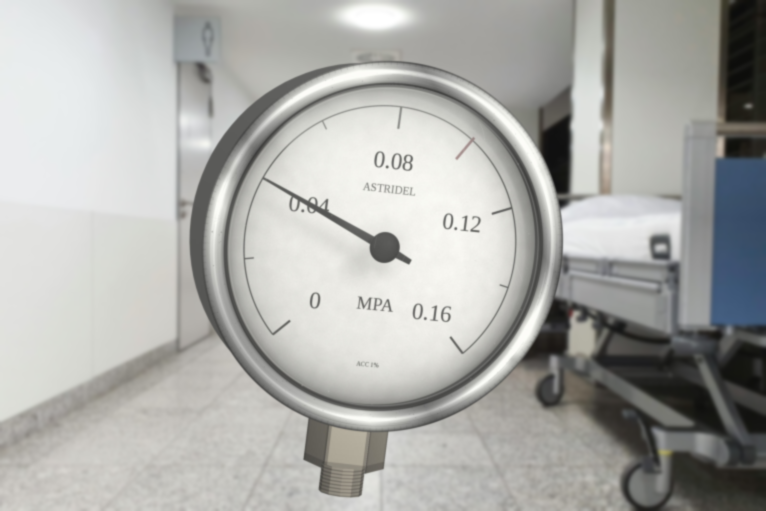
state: 0.04 MPa
